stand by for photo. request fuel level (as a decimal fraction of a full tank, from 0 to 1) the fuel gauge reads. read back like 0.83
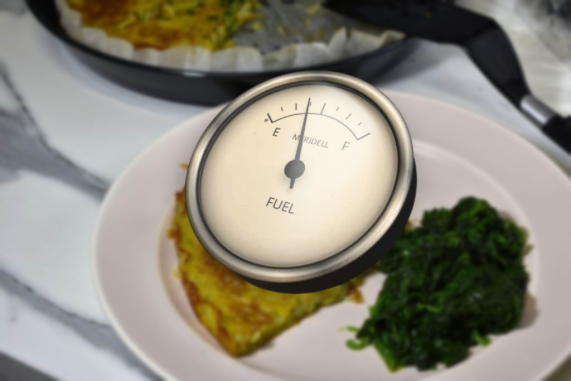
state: 0.375
